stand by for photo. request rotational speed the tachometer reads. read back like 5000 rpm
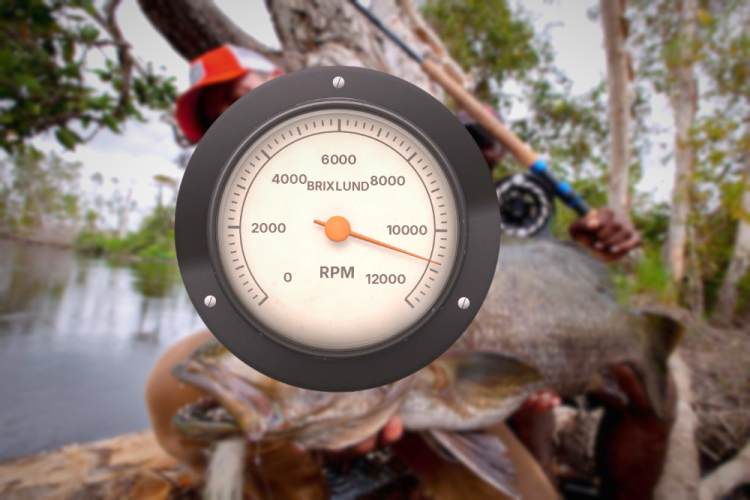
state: 10800 rpm
